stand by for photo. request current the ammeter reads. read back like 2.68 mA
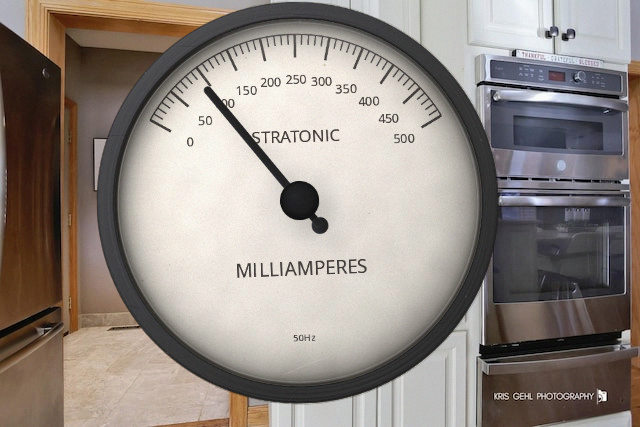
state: 90 mA
